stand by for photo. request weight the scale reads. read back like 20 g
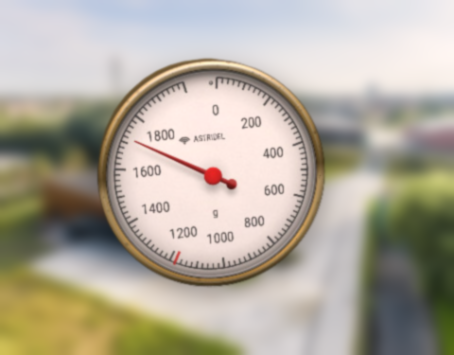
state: 1720 g
